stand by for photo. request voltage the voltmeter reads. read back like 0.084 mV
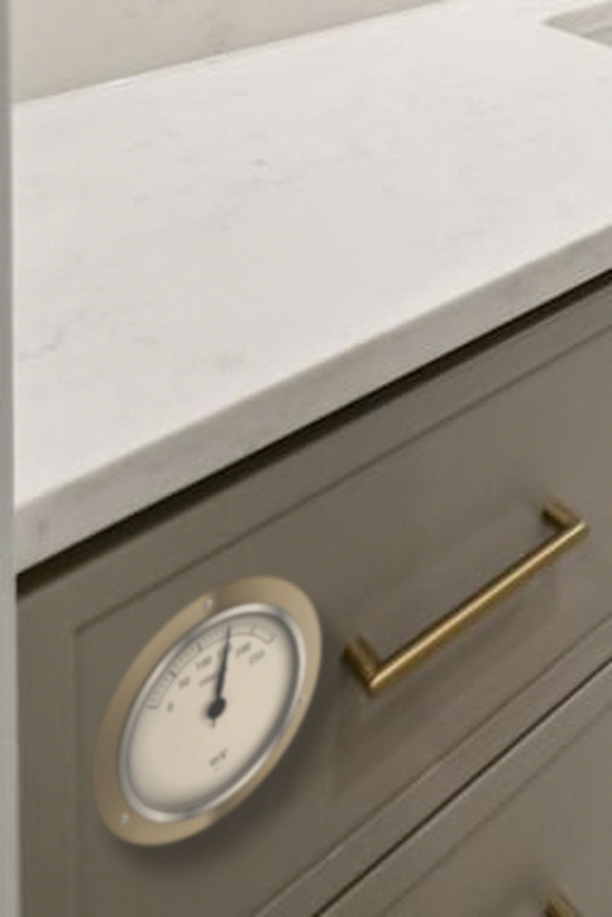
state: 150 mV
